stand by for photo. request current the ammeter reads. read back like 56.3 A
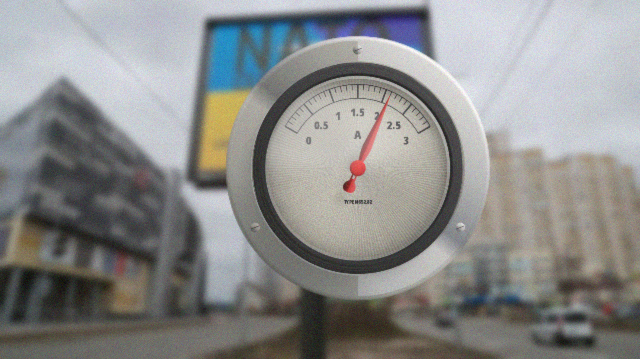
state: 2.1 A
